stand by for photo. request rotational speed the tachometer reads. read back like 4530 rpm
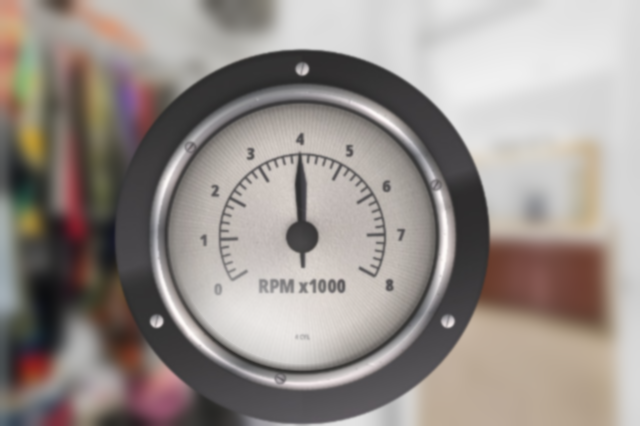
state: 4000 rpm
